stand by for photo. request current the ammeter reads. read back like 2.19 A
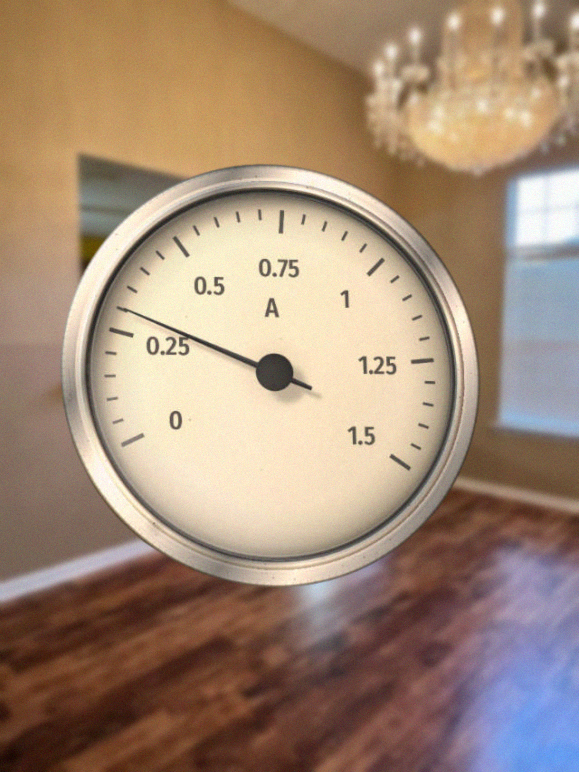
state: 0.3 A
